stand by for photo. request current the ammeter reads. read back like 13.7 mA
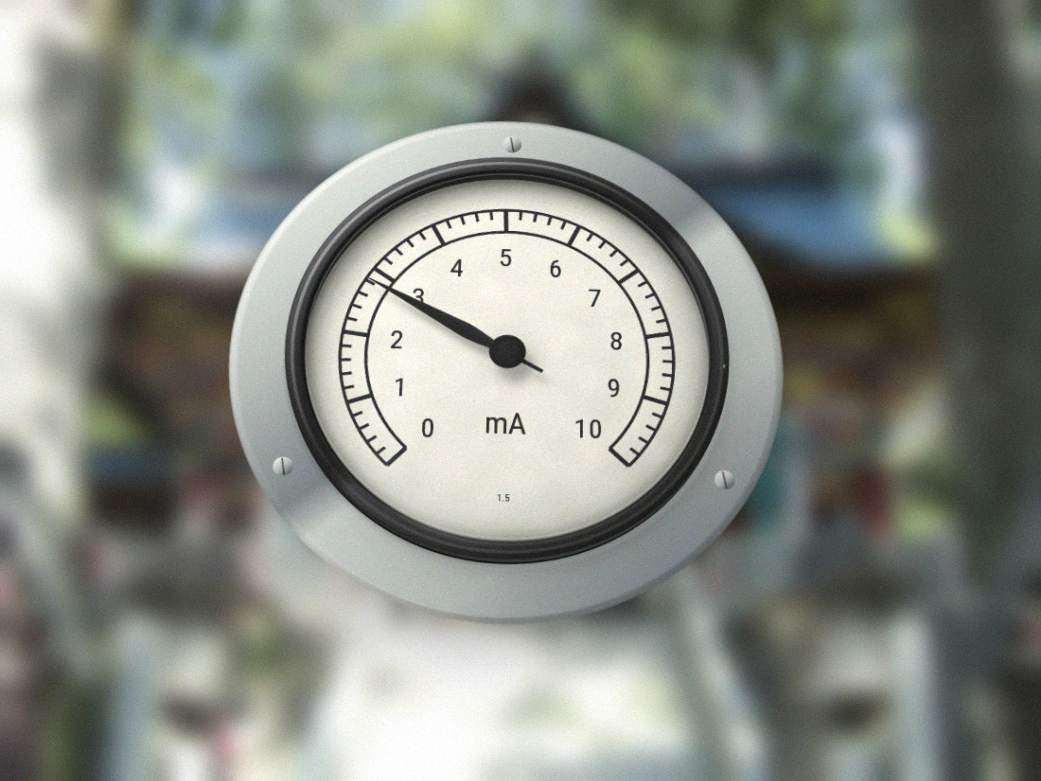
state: 2.8 mA
